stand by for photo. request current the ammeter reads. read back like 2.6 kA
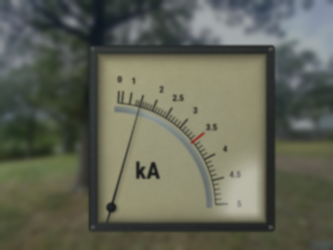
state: 1.5 kA
